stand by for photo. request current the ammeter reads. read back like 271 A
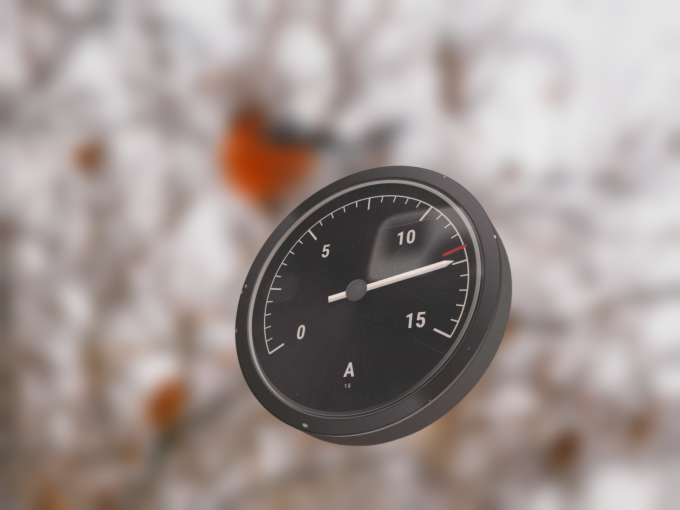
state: 12.5 A
